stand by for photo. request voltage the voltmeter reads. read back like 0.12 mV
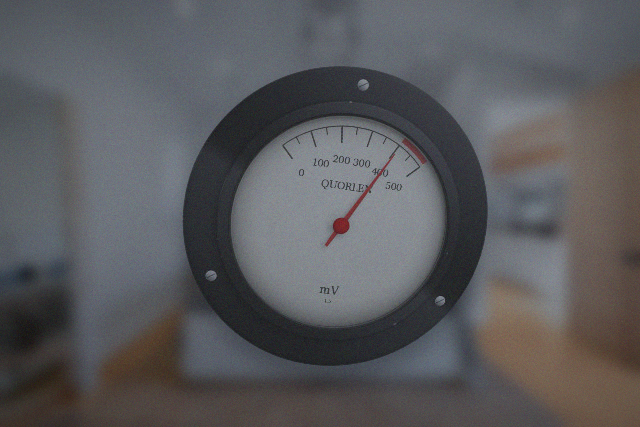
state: 400 mV
